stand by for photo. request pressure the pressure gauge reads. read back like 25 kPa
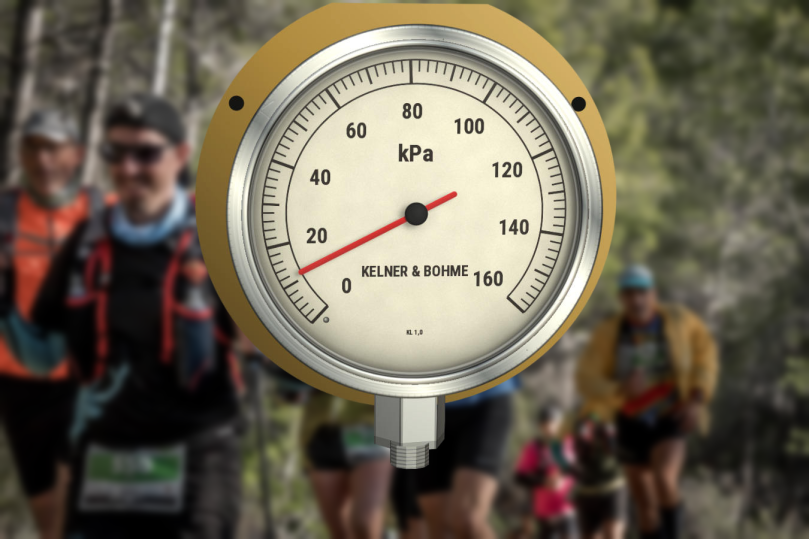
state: 12 kPa
